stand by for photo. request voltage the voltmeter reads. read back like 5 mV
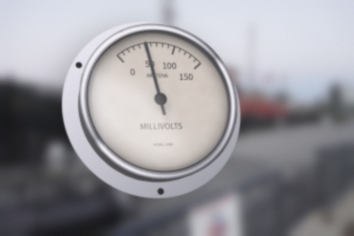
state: 50 mV
